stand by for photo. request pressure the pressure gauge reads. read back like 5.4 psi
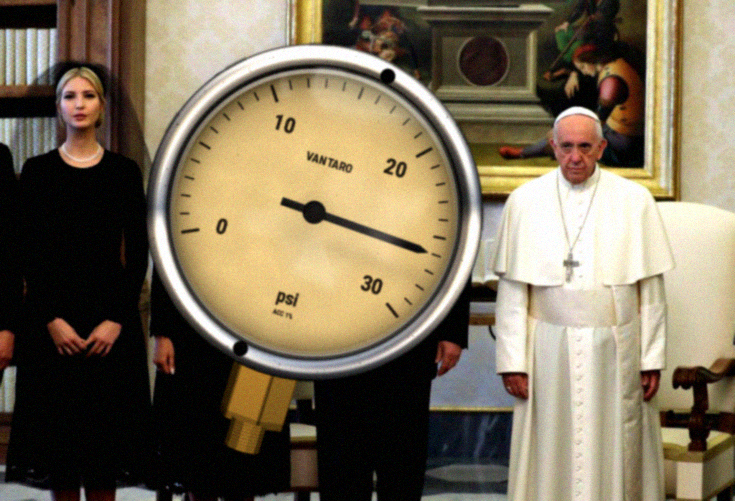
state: 26 psi
